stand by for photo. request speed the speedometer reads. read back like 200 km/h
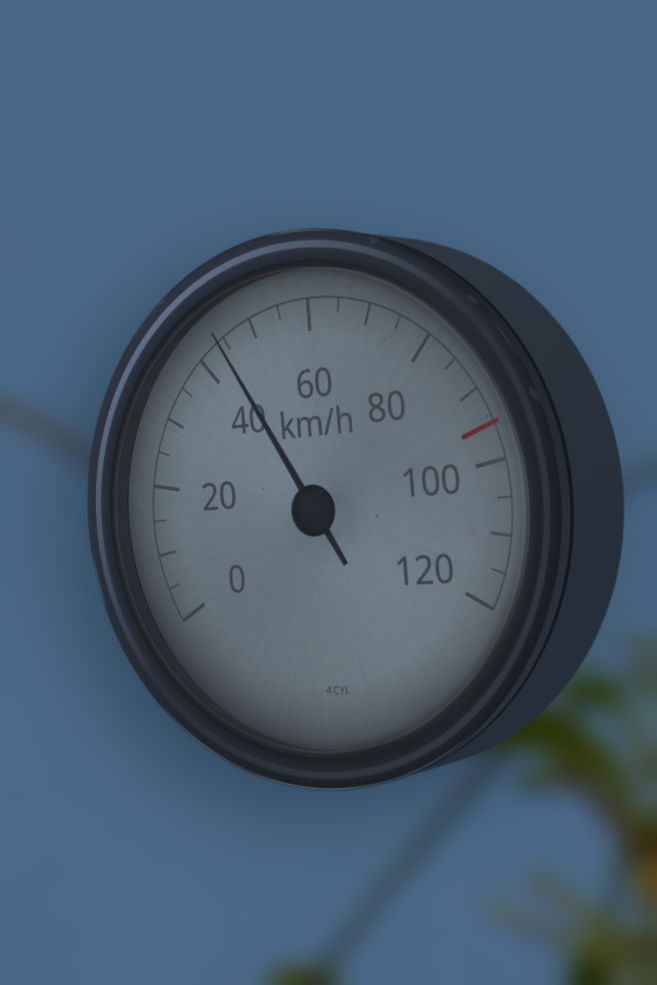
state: 45 km/h
